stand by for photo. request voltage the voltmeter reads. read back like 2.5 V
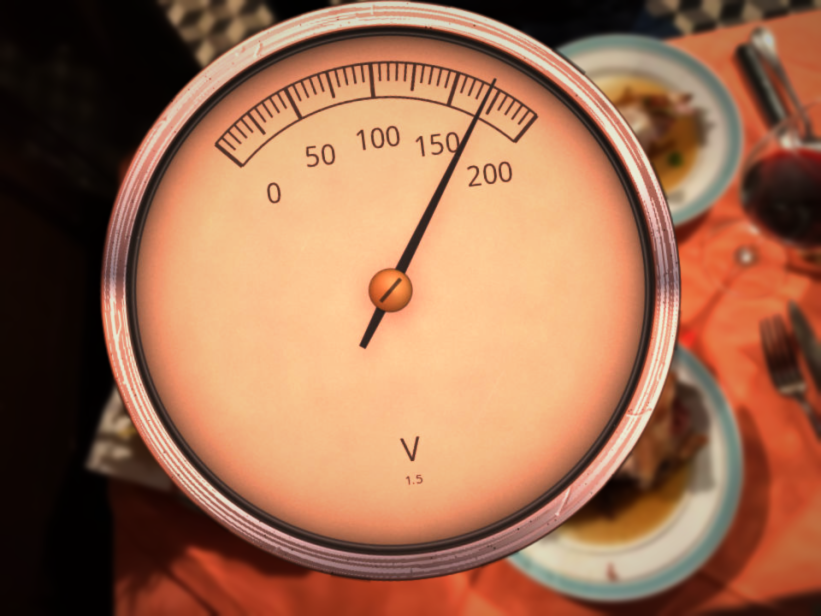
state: 170 V
